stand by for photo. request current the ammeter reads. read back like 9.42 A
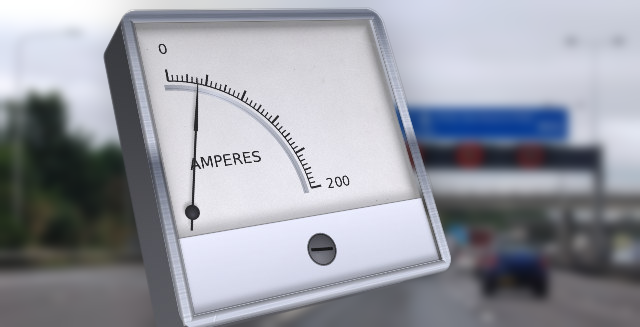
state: 30 A
